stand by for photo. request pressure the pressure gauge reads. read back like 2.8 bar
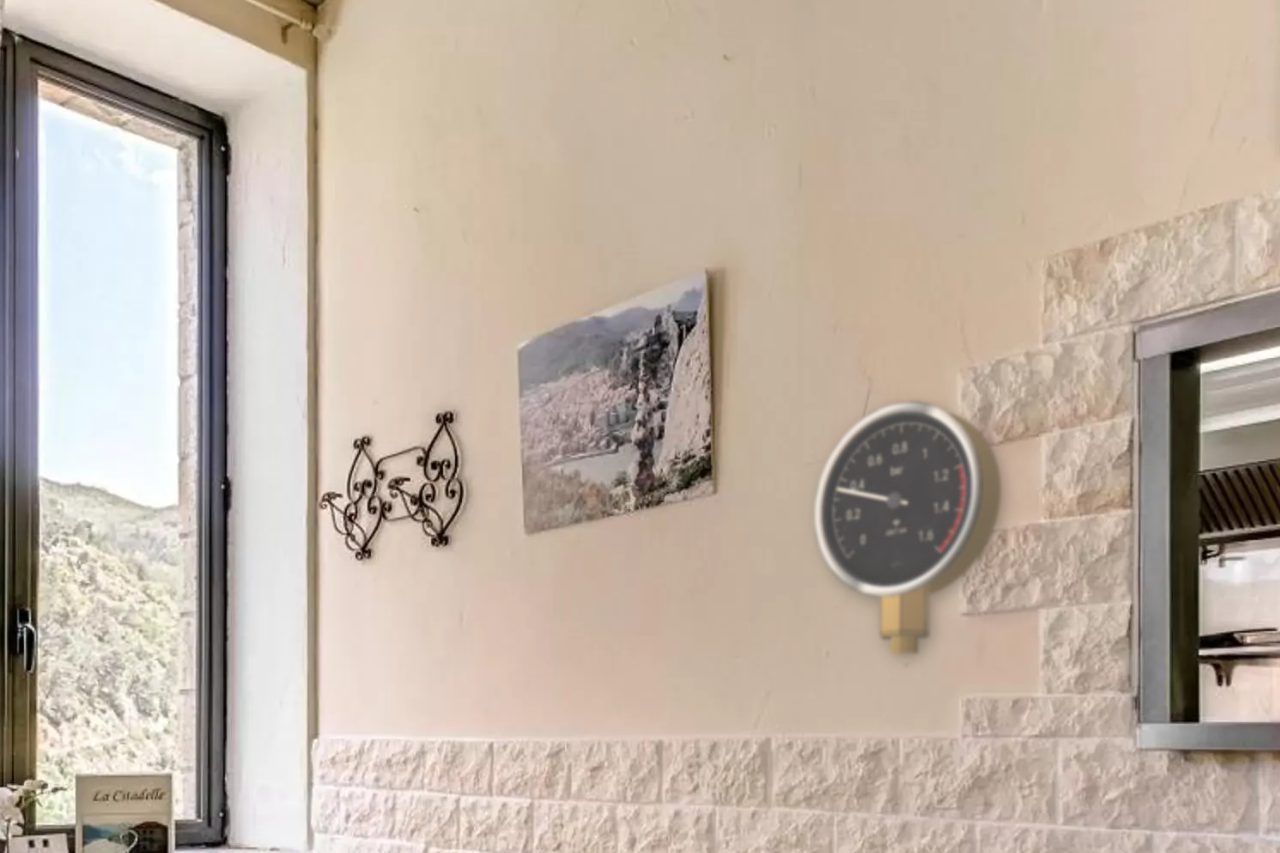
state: 0.35 bar
